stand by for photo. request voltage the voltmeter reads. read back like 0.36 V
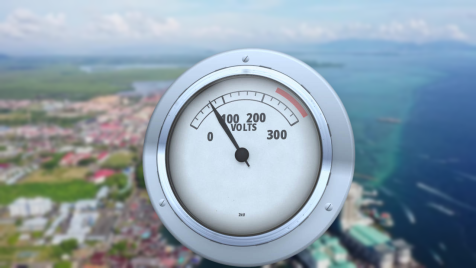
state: 70 V
